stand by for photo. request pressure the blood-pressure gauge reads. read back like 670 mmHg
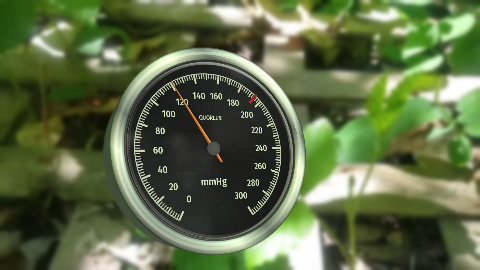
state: 120 mmHg
